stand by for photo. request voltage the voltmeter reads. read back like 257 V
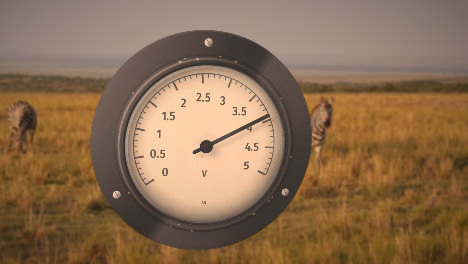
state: 3.9 V
